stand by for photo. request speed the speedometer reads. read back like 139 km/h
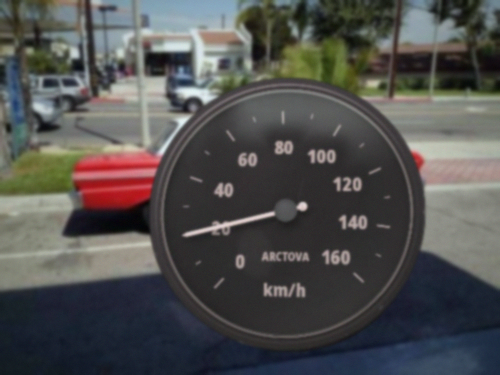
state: 20 km/h
